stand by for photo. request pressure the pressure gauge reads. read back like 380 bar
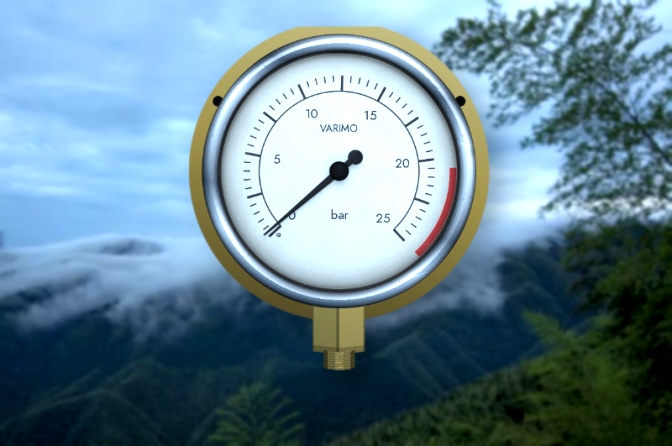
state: 0.25 bar
